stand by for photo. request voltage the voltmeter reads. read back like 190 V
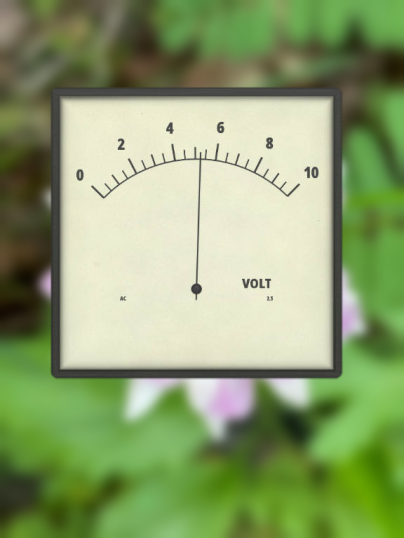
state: 5.25 V
